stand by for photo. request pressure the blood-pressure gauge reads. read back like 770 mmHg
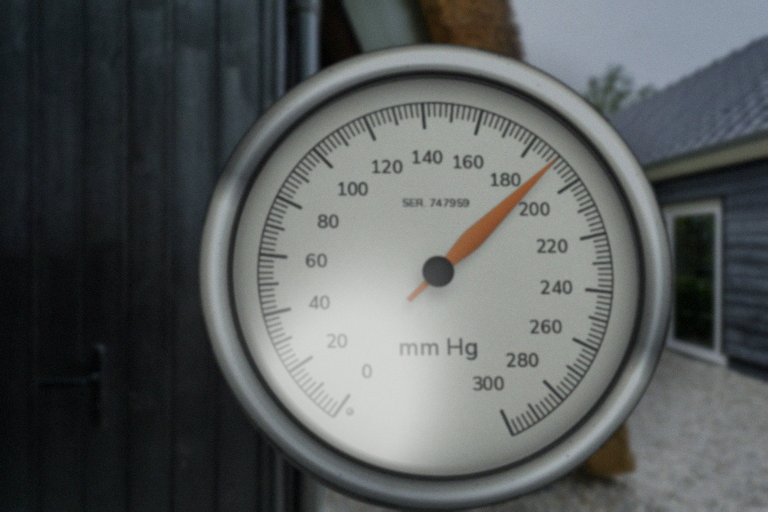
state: 190 mmHg
